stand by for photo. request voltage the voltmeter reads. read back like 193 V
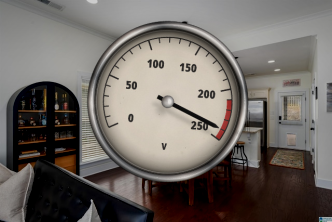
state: 240 V
